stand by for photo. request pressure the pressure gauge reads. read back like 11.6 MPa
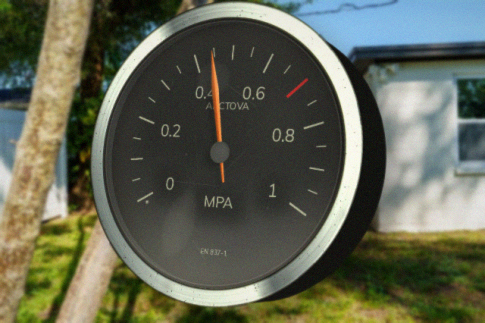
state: 0.45 MPa
